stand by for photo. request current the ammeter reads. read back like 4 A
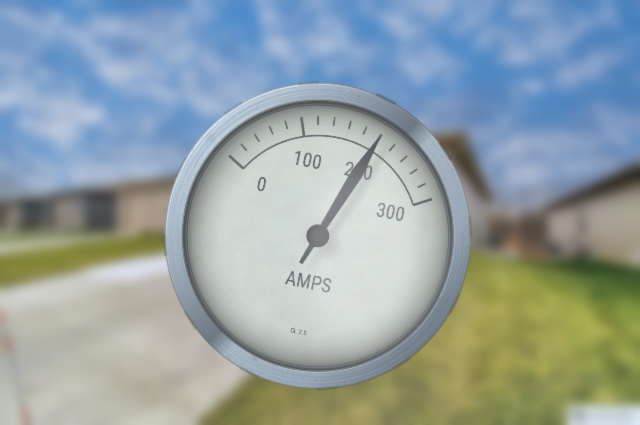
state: 200 A
